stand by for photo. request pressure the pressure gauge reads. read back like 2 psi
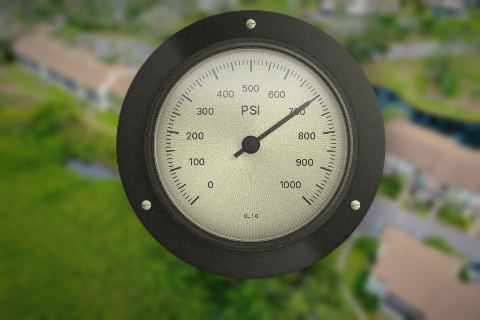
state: 700 psi
